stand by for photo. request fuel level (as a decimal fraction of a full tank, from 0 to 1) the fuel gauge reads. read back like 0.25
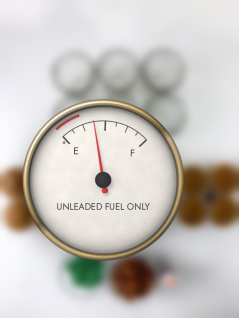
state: 0.375
